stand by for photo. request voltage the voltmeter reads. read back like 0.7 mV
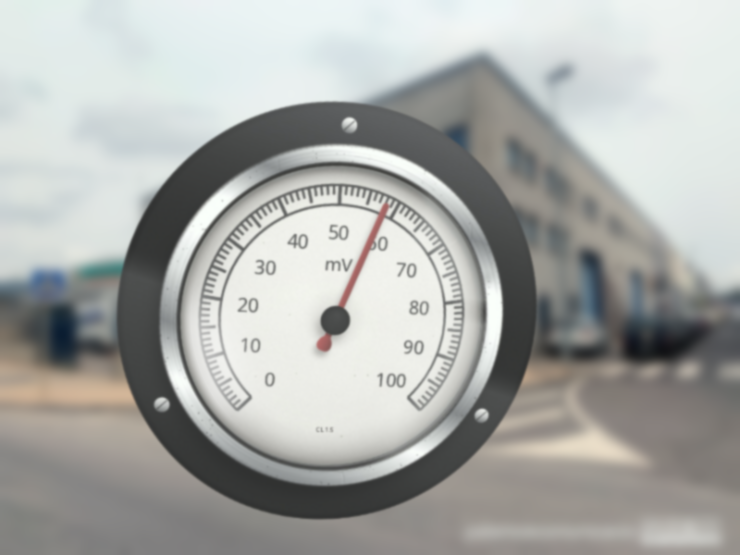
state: 58 mV
